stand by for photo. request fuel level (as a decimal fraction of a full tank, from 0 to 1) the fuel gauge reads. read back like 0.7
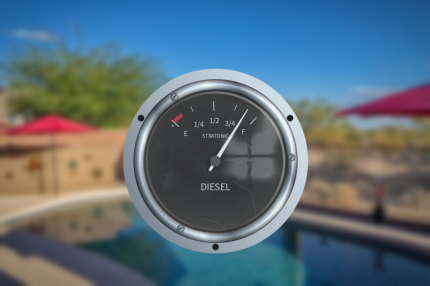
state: 0.875
